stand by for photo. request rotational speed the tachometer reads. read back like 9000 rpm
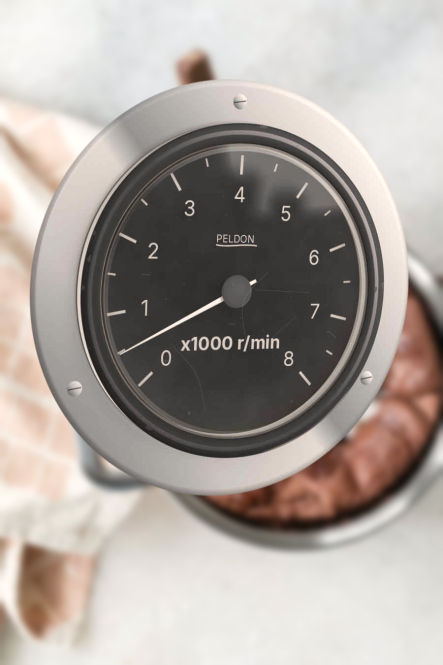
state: 500 rpm
